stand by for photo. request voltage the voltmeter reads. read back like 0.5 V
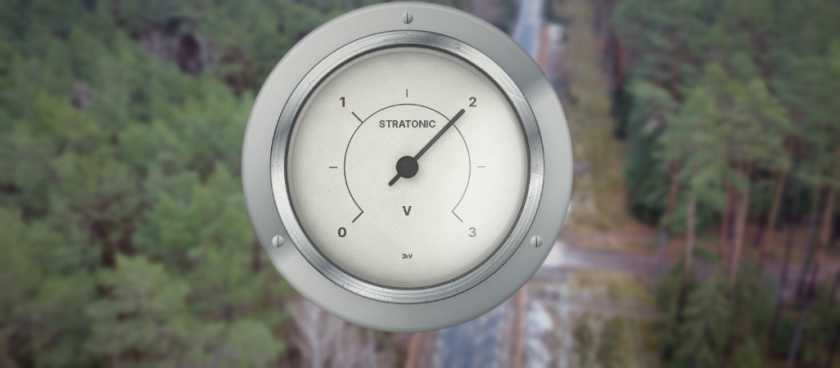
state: 2 V
